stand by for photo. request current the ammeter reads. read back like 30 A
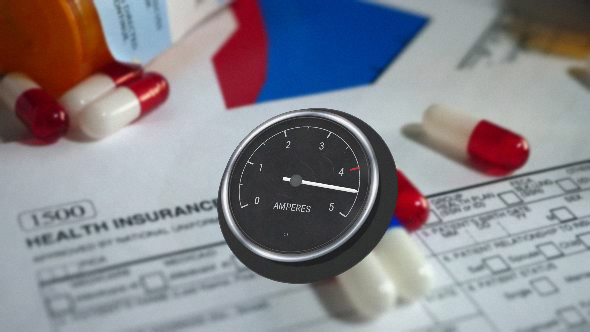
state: 4.5 A
